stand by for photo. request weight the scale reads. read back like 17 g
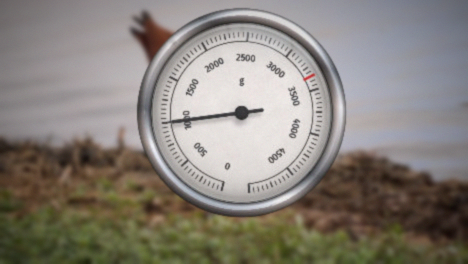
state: 1000 g
